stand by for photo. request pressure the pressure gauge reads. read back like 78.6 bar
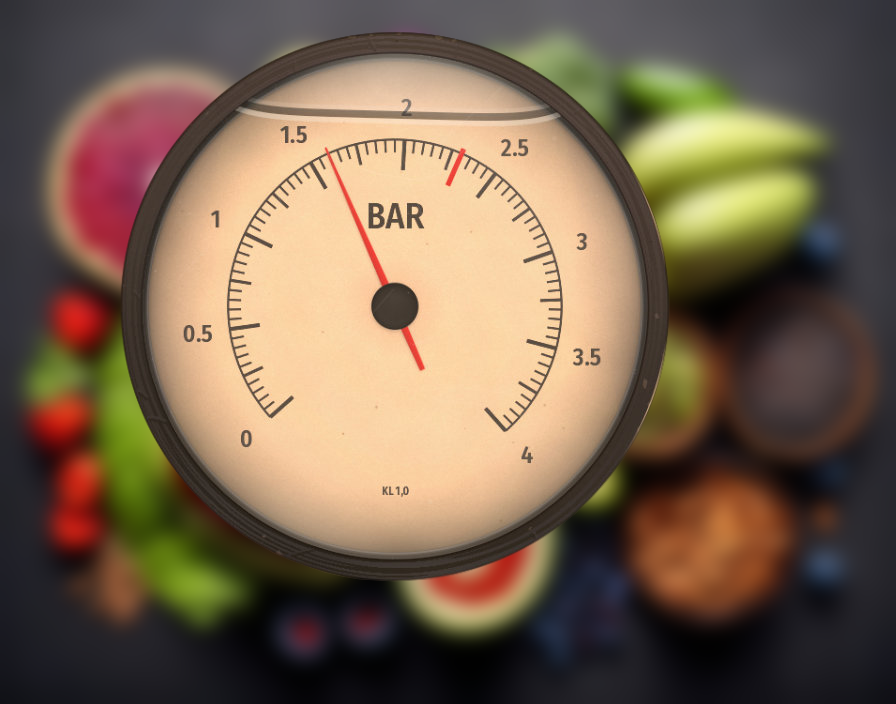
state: 1.6 bar
